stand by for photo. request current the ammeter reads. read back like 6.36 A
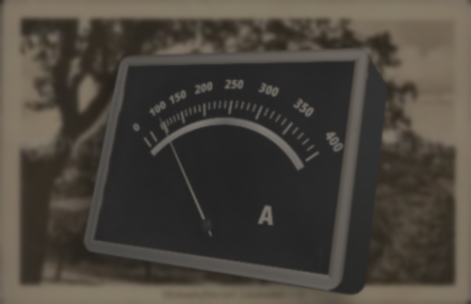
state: 100 A
